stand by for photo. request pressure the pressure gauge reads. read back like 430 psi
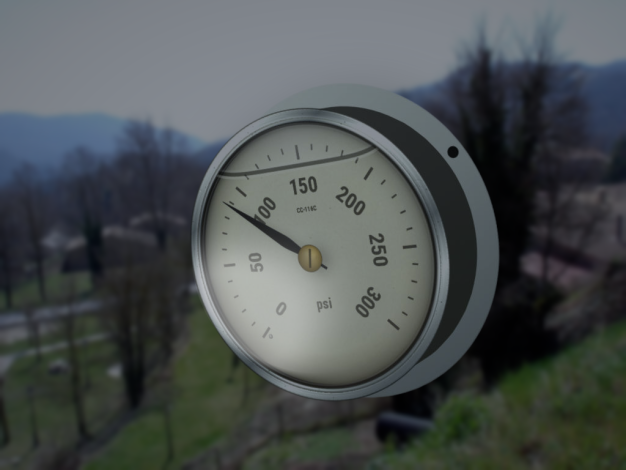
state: 90 psi
